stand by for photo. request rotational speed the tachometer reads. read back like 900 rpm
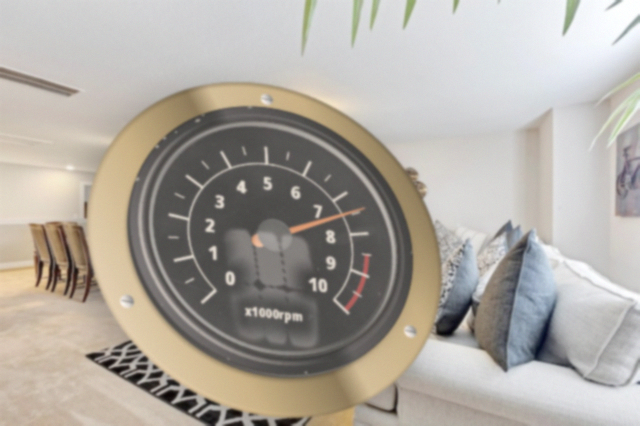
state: 7500 rpm
